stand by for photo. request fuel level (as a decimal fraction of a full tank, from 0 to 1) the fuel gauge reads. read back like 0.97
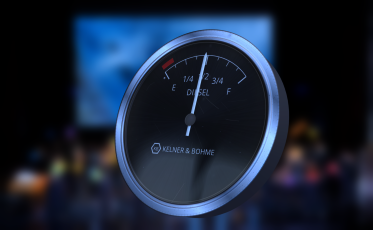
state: 0.5
